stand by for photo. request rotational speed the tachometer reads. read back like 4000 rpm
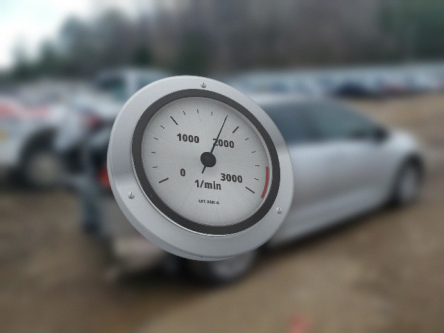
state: 1800 rpm
